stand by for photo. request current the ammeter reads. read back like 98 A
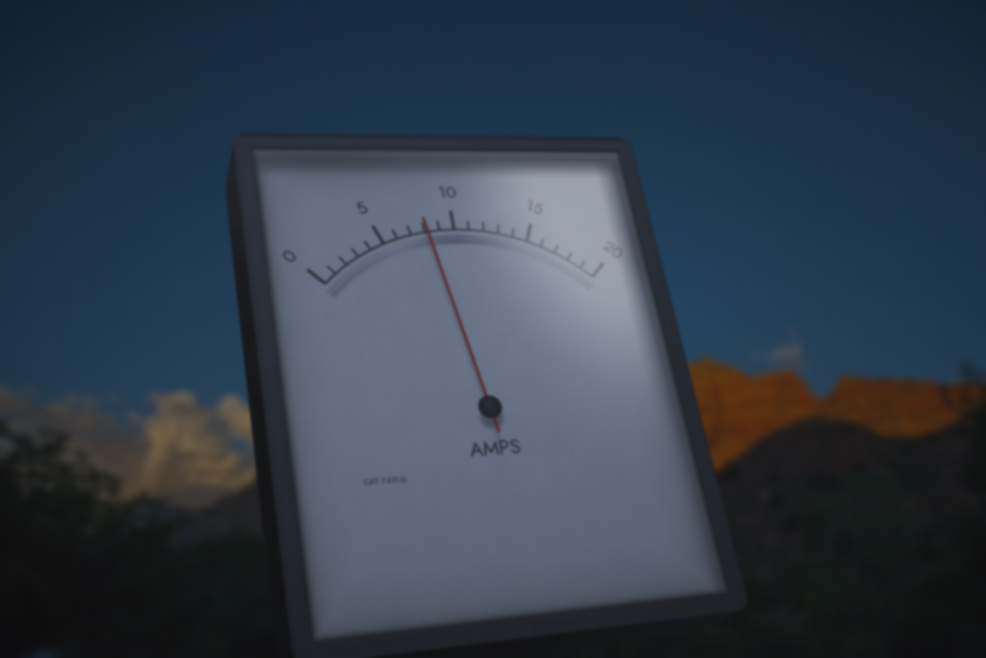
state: 8 A
